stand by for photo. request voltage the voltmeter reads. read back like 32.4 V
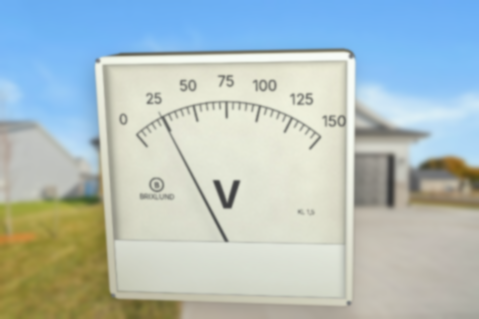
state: 25 V
